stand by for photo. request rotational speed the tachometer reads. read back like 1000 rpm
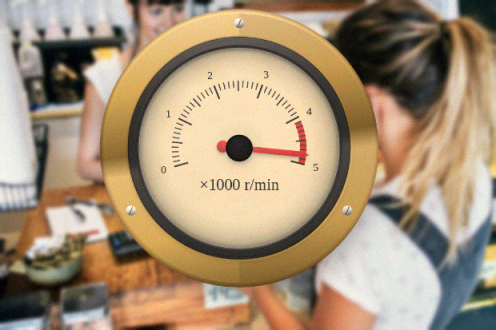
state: 4800 rpm
